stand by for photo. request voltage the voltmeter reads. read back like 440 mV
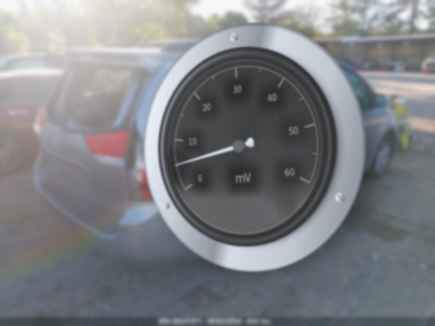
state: 5 mV
